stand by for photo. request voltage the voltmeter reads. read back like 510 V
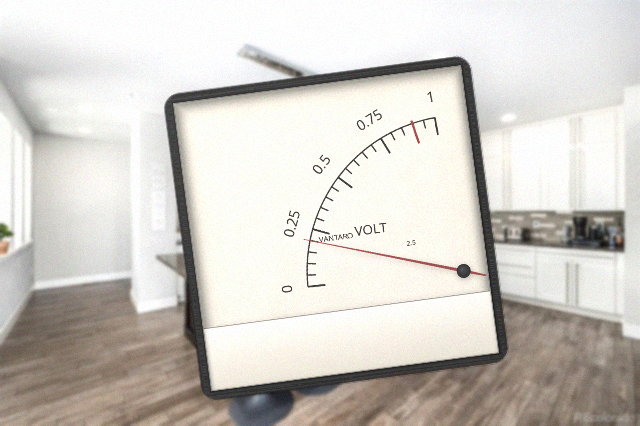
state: 0.2 V
